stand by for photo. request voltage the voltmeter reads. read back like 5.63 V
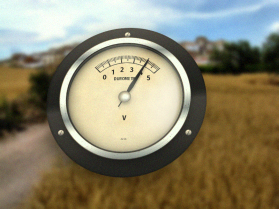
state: 4 V
